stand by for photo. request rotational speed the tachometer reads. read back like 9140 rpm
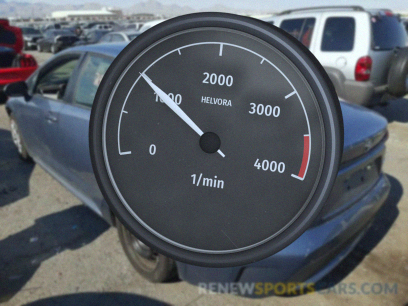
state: 1000 rpm
